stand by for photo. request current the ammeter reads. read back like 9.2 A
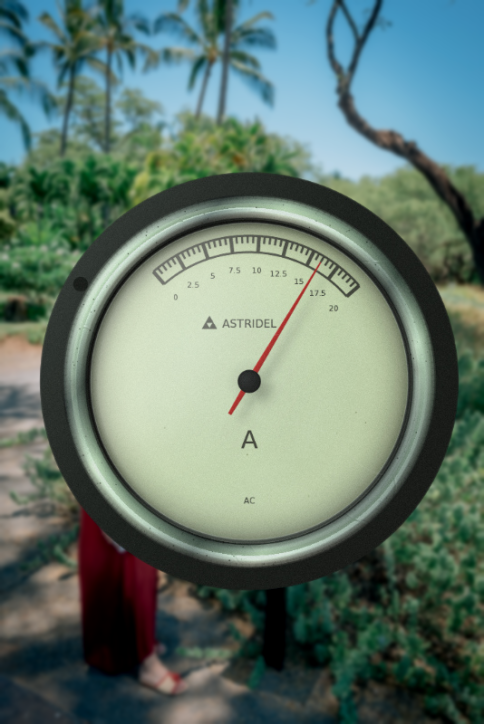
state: 16 A
